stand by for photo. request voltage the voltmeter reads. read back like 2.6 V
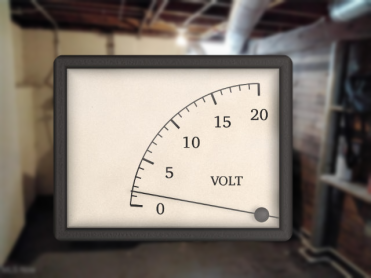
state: 1.5 V
